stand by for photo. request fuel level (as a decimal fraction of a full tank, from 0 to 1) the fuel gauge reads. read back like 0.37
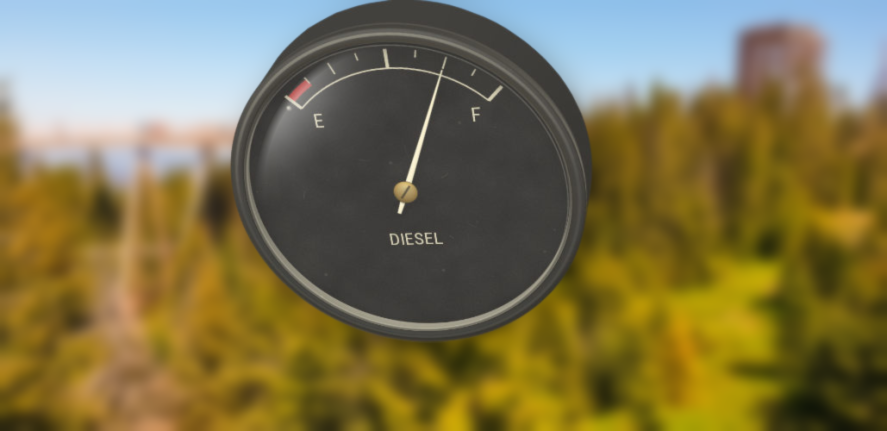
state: 0.75
